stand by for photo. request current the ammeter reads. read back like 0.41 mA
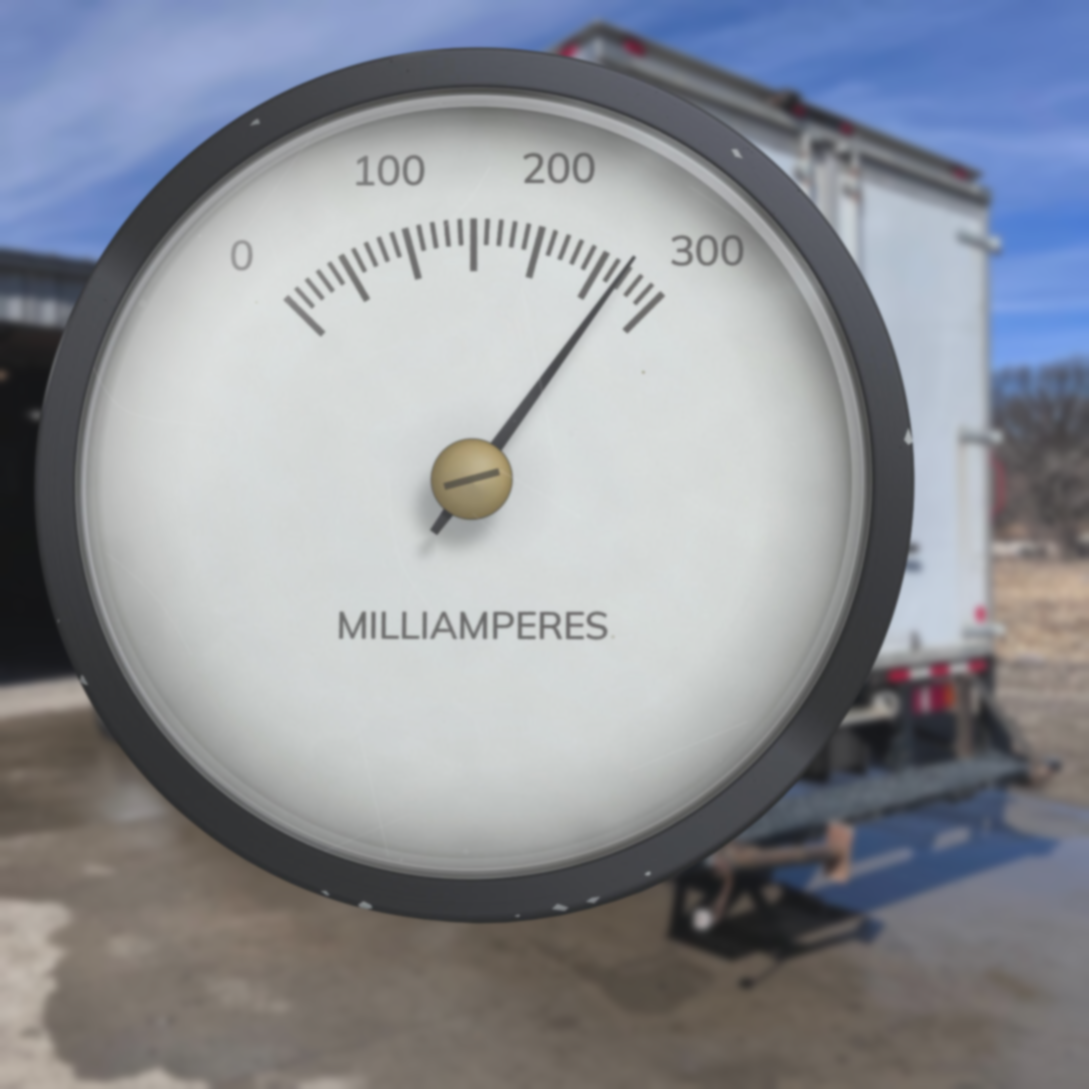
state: 270 mA
